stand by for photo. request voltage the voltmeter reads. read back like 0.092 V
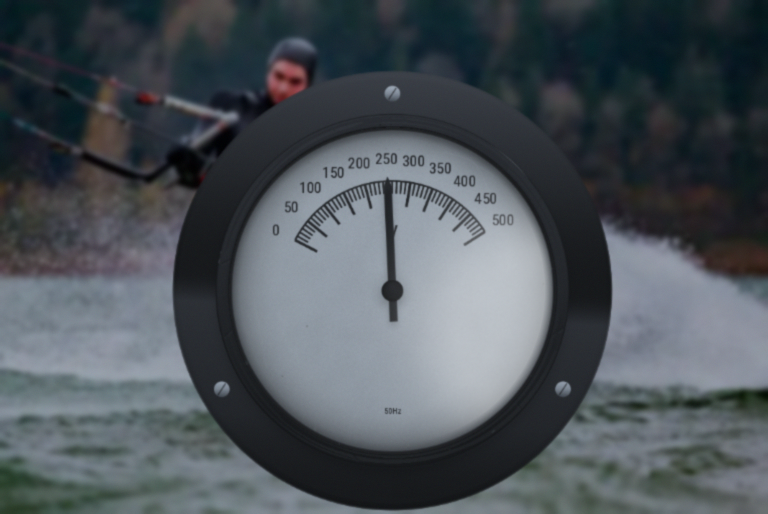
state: 250 V
